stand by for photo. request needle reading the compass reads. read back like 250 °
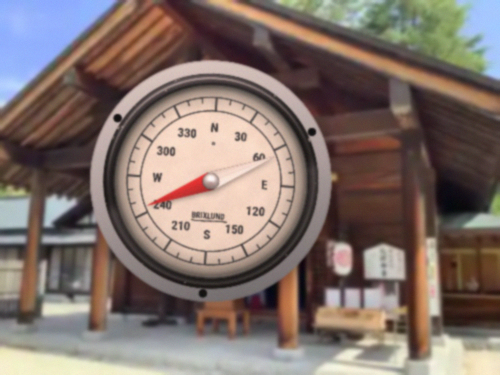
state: 245 °
